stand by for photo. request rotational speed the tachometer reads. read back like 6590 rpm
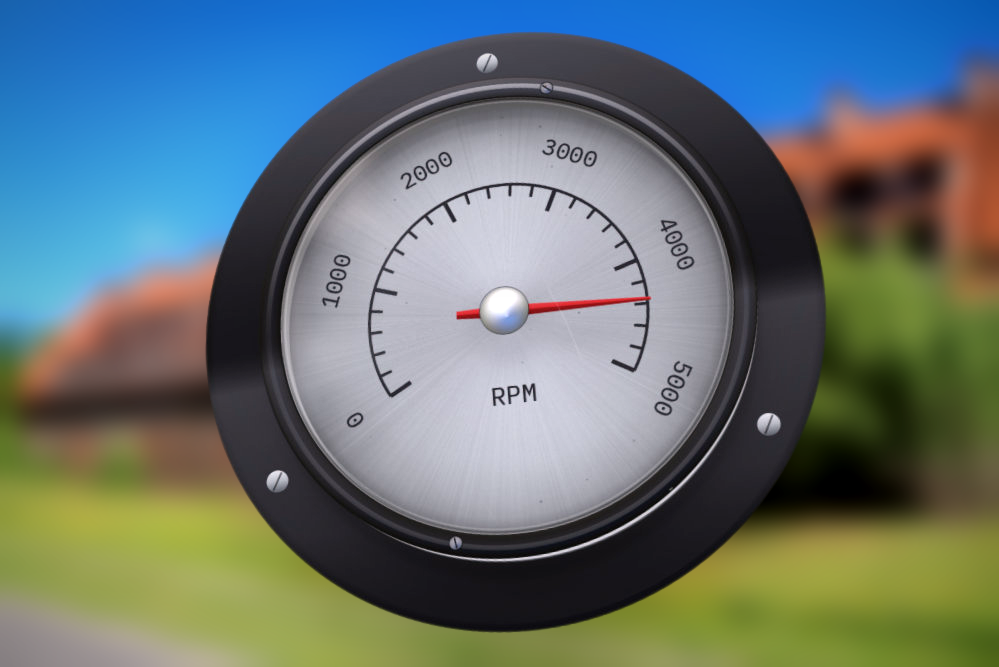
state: 4400 rpm
